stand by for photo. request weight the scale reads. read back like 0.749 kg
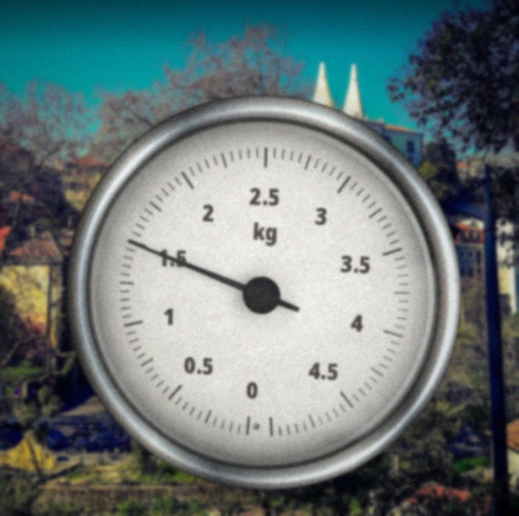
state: 1.5 kg
